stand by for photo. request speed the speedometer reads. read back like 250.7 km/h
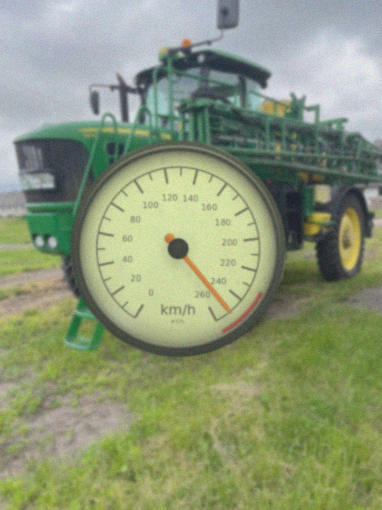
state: 250 km/h
